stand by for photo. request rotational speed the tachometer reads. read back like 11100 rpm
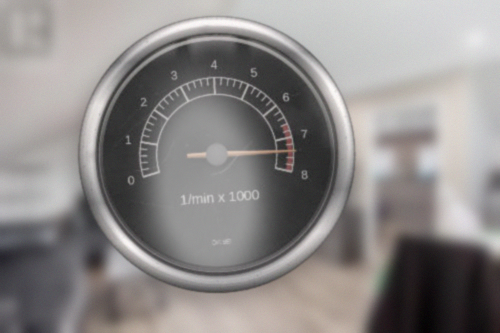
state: 7400 rpm
